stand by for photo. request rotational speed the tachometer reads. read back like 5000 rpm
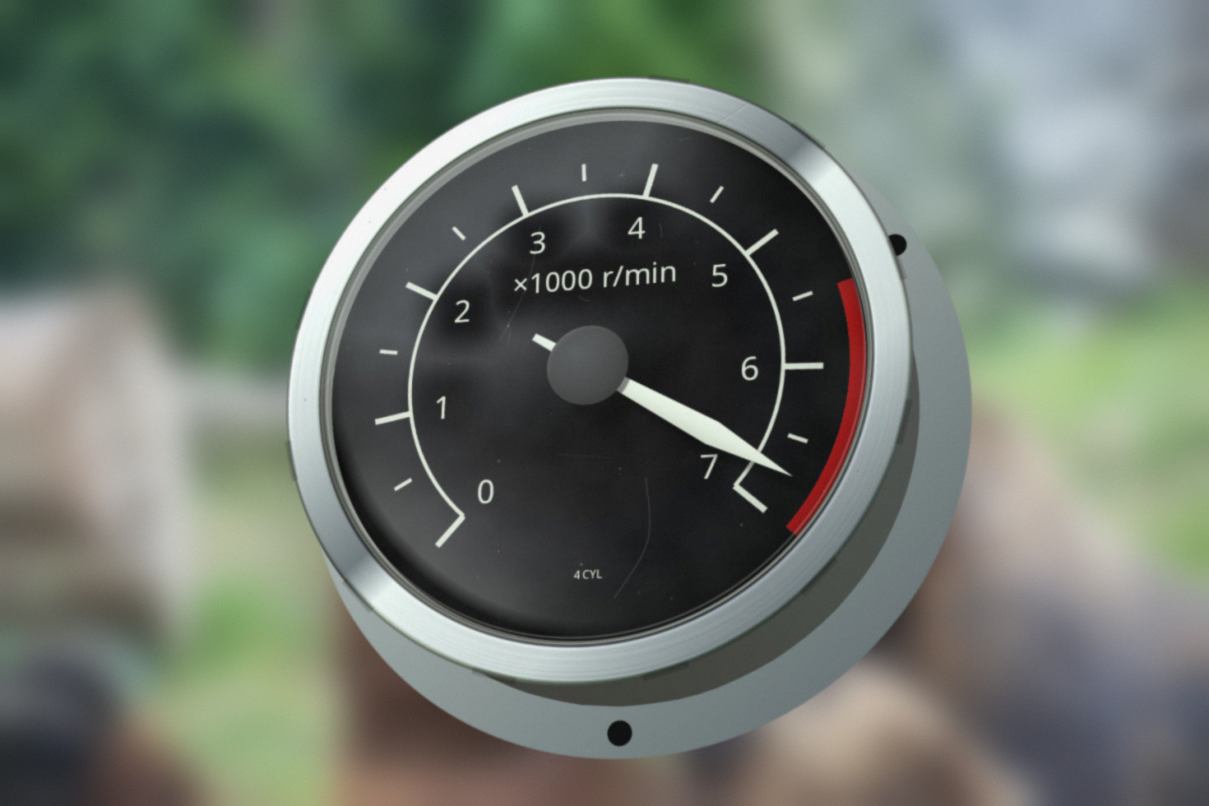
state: 6750 rpm
